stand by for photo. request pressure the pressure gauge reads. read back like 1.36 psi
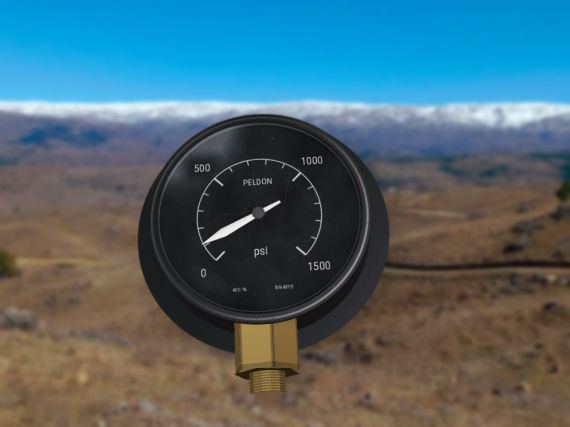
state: 100 psi
